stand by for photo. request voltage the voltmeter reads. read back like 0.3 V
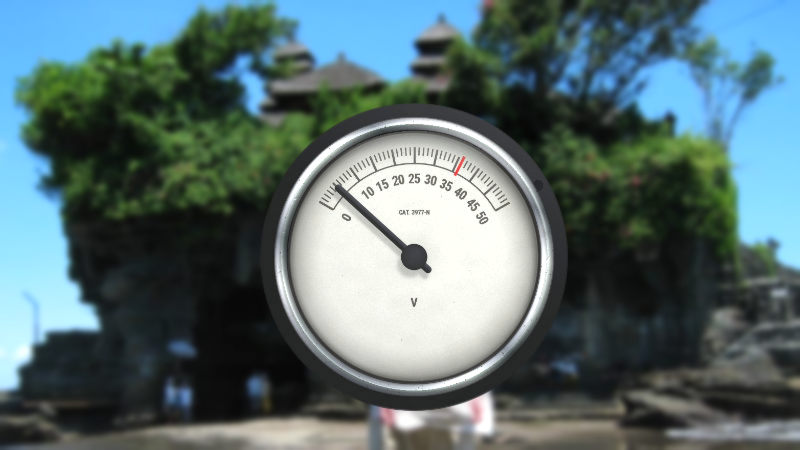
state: 5 V
